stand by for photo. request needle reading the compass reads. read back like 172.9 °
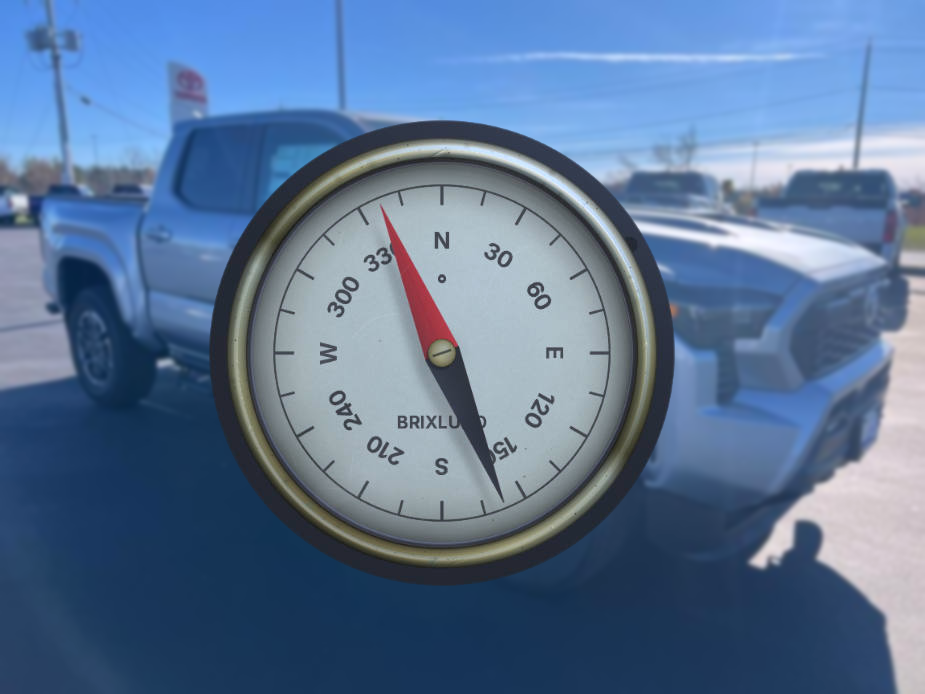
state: 337.5 °
